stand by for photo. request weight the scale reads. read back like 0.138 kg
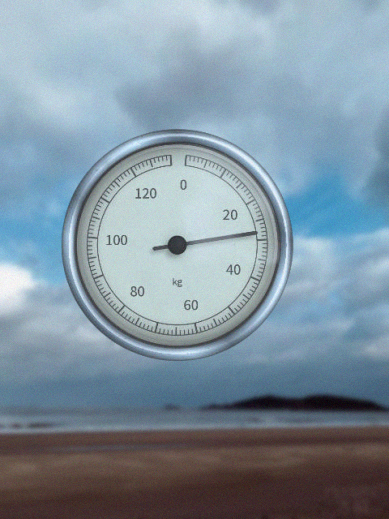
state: 28 kg
